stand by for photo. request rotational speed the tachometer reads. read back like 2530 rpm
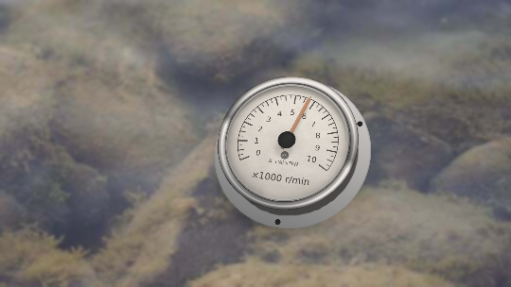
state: 5750 rpm
